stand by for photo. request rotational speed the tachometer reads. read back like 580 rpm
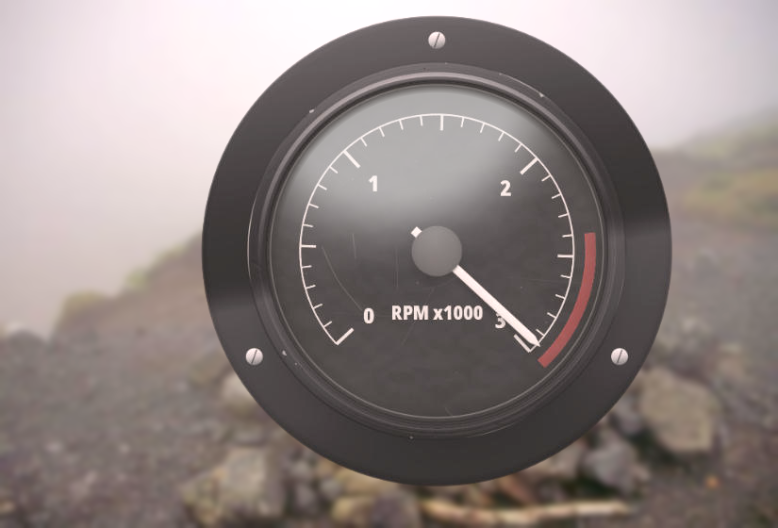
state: 2950 rpm
